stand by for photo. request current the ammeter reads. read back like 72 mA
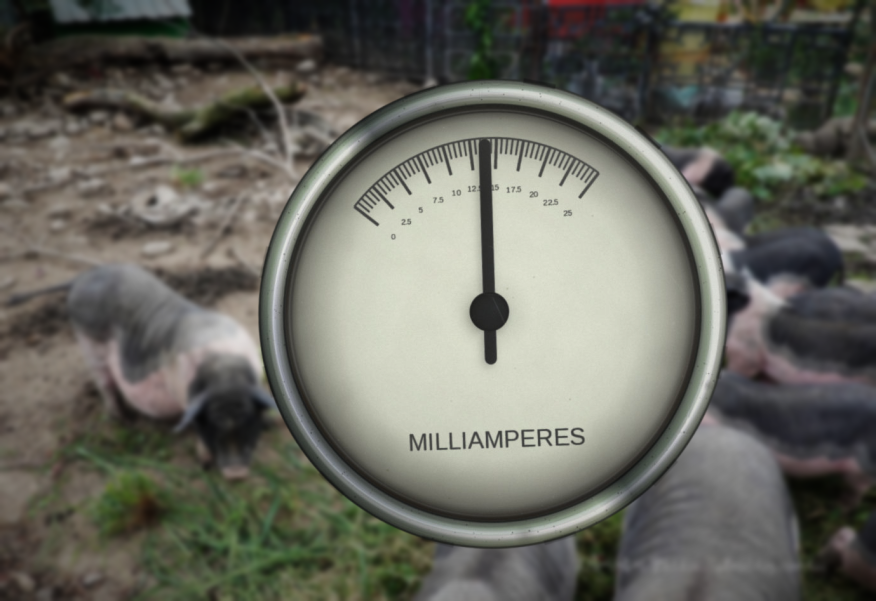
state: 14 mA
